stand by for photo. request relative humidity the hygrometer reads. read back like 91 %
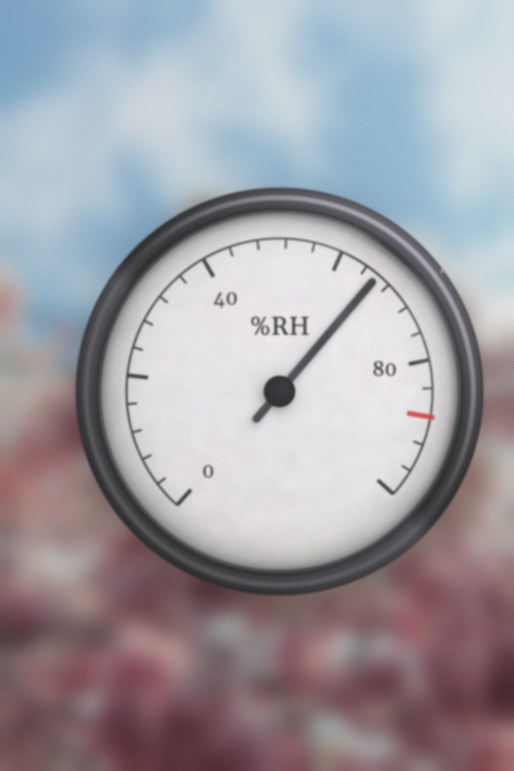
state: 66 %
